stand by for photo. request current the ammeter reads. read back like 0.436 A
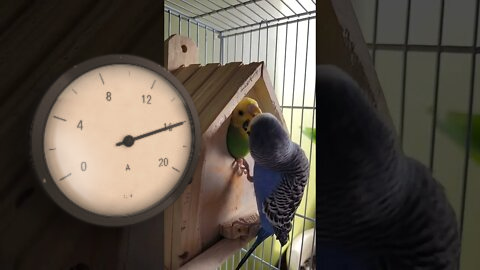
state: 16 A
